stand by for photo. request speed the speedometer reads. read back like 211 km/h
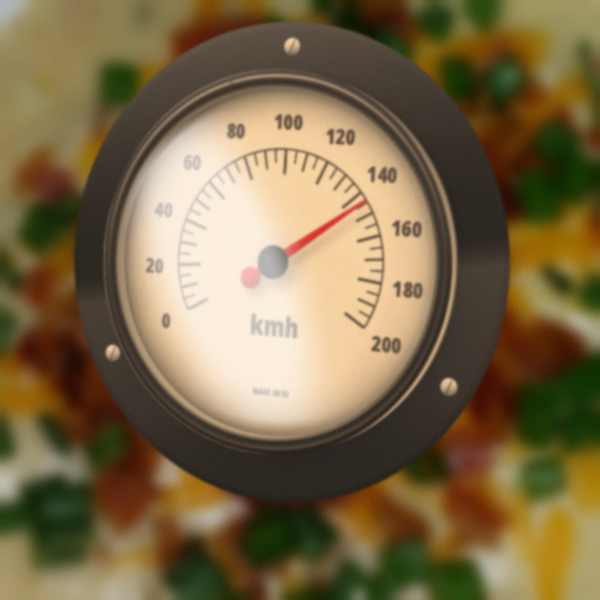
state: 145 km/h
